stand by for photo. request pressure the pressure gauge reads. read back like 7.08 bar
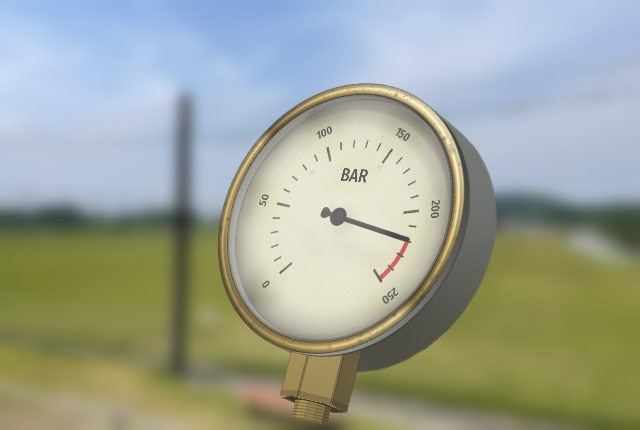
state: 220 bar
